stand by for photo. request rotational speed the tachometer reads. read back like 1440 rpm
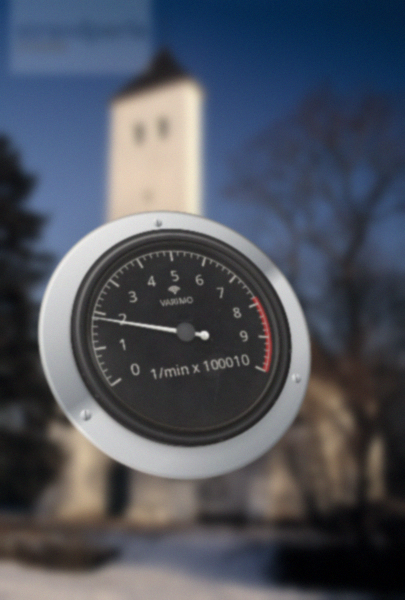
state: 1800 rpm
